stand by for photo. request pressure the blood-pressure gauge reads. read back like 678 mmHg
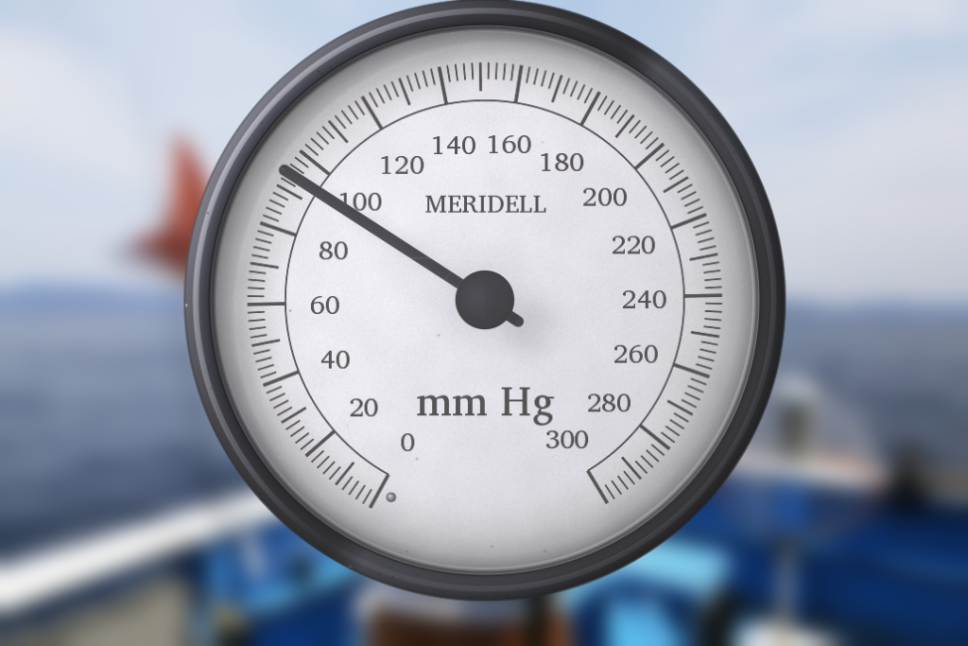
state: 94 mmHg
